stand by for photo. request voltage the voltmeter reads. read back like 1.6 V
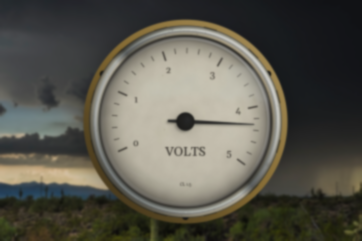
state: 4.3 V
